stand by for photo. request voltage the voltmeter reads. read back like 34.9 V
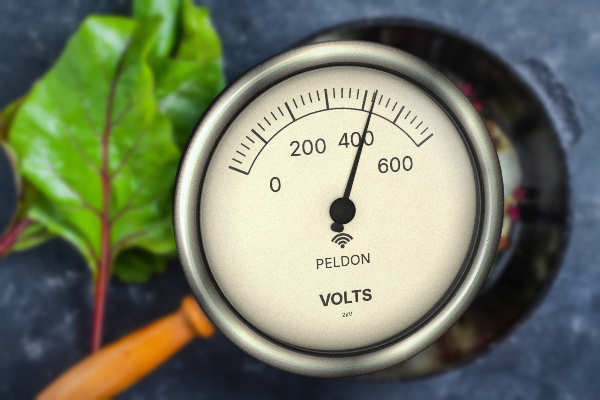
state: 420 V
